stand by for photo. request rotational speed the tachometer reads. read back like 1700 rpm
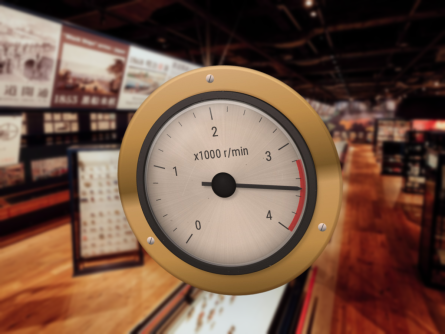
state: 3500 rpm
